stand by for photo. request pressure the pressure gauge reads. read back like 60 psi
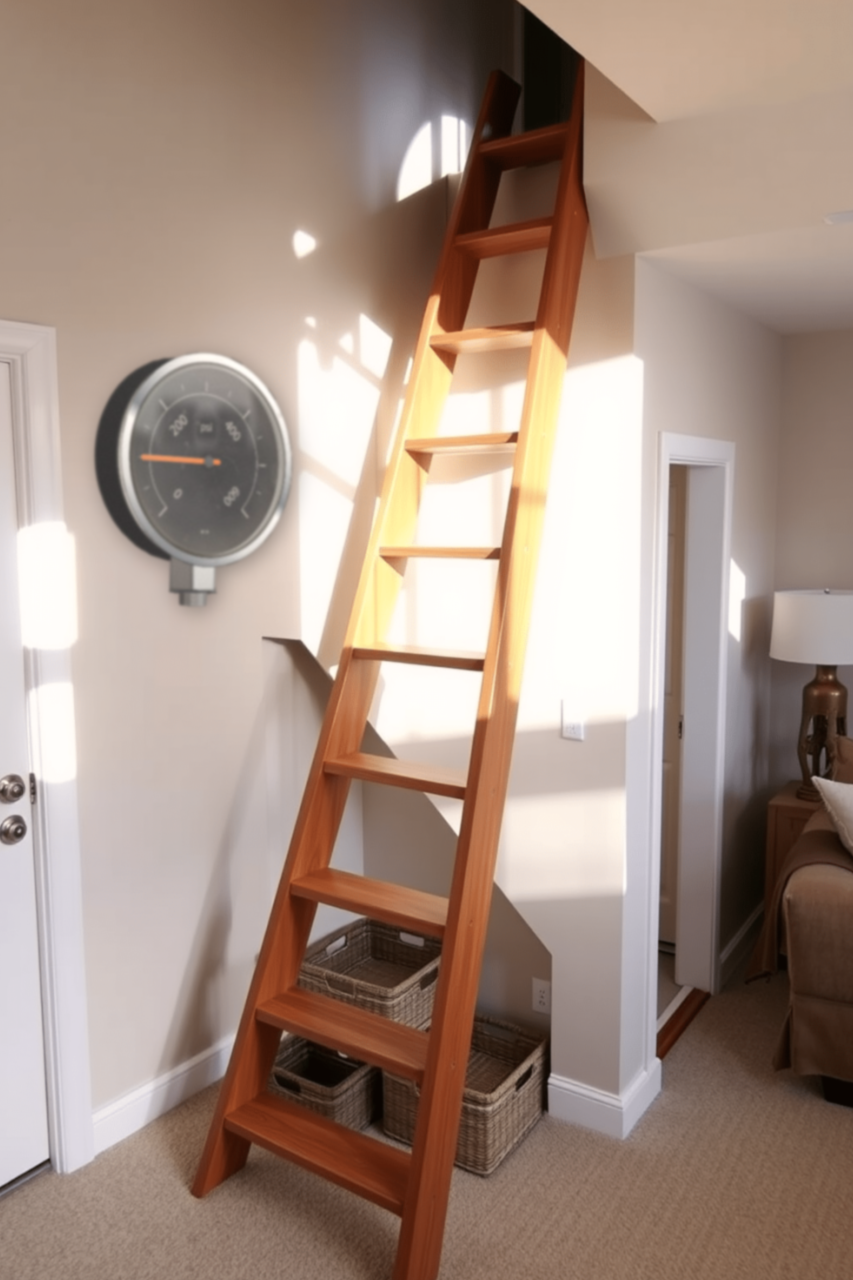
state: 100 psi
